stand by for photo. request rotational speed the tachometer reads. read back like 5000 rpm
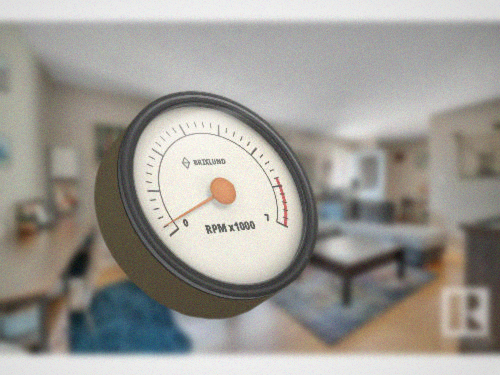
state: 200 rpm
